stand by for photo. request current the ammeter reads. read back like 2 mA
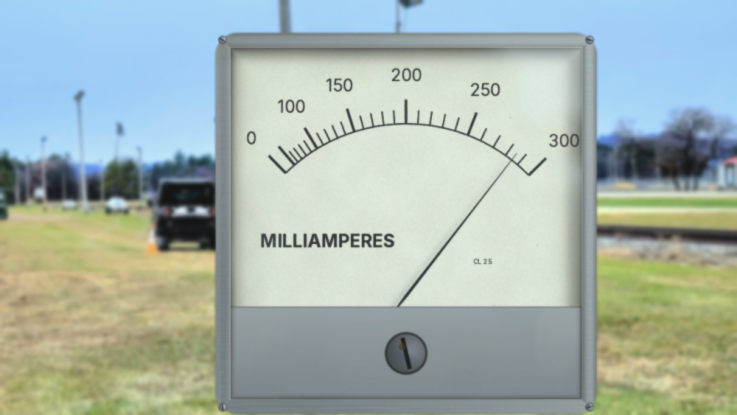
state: 285 mA
